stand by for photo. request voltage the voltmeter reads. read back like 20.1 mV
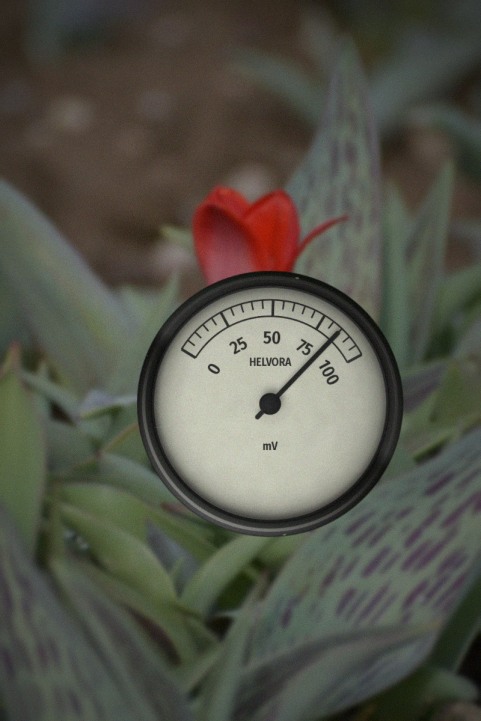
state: 85 mV
